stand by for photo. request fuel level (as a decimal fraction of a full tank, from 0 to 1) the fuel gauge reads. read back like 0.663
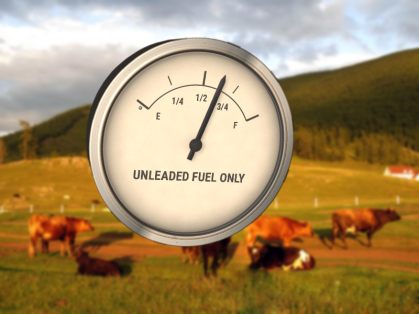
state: 0.625
